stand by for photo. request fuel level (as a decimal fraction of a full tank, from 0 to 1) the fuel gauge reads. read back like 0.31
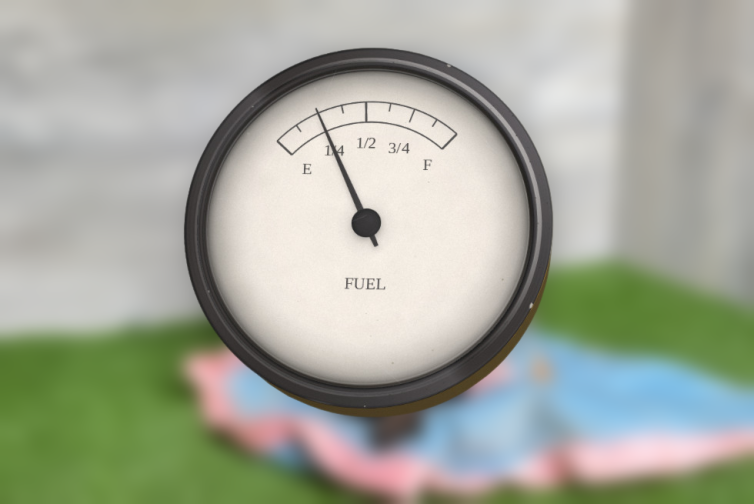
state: 0.25
